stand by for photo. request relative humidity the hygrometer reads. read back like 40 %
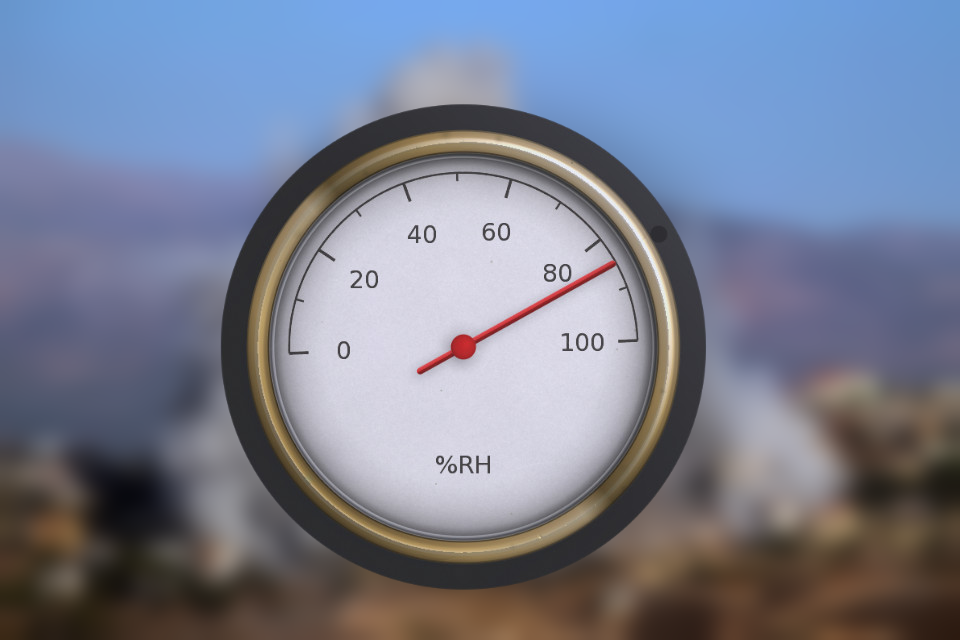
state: 85 %
